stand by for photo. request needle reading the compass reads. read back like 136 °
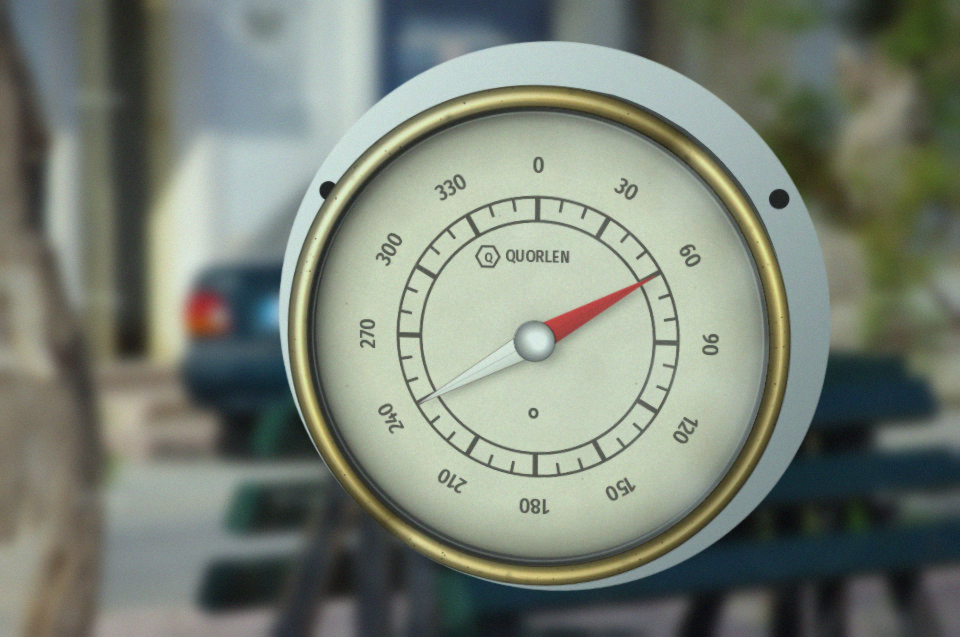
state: 60 °
